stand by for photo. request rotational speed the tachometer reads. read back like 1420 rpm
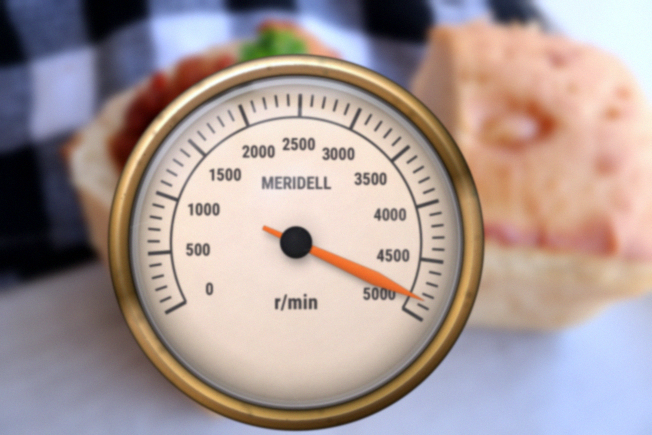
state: 4850 rpm
